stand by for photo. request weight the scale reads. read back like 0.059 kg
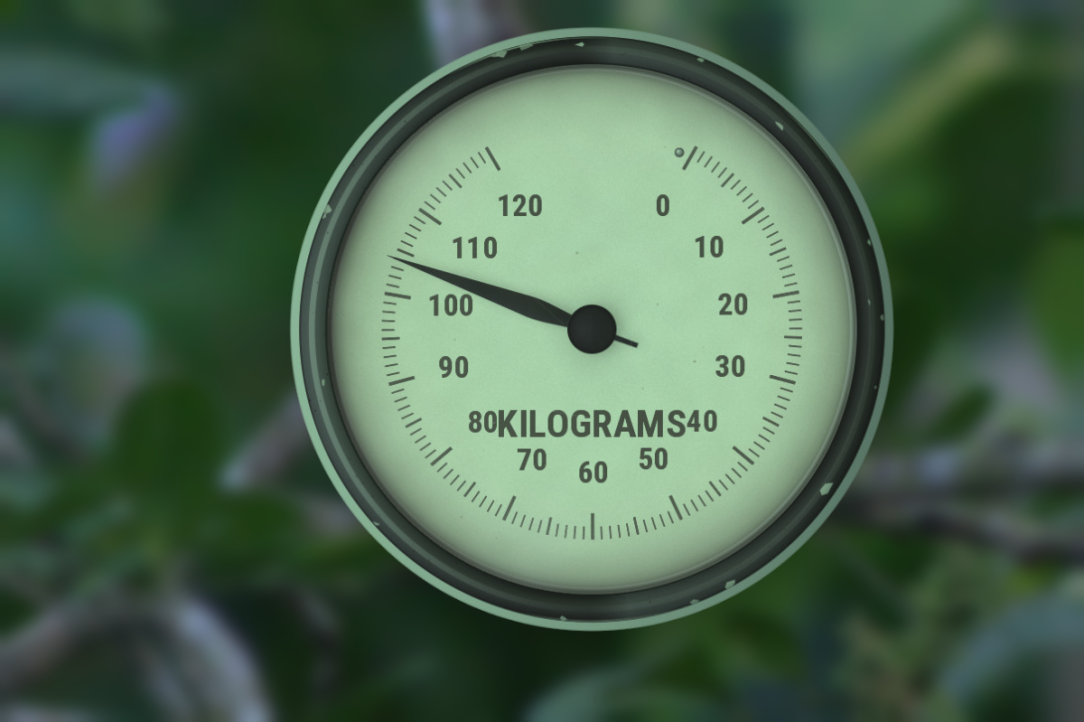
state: 104 kg
